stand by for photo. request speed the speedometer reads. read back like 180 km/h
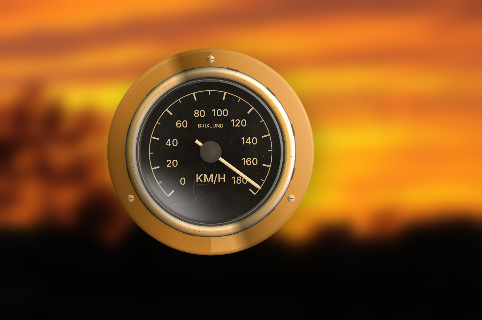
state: 175 km/h
